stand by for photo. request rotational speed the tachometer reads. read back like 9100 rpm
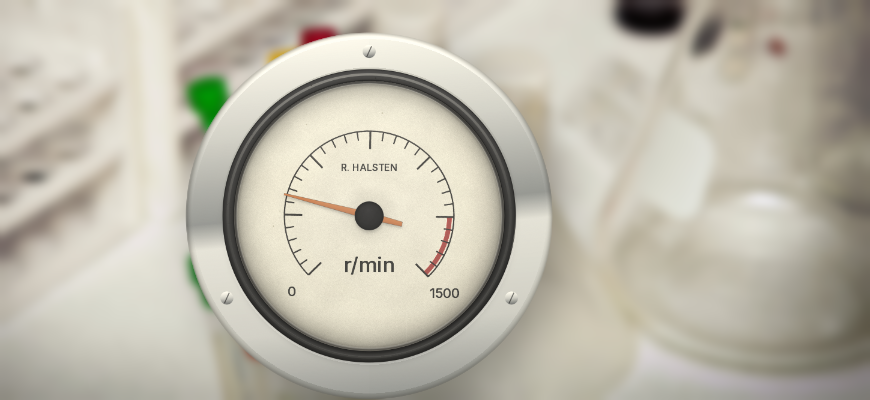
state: 325 rpm
